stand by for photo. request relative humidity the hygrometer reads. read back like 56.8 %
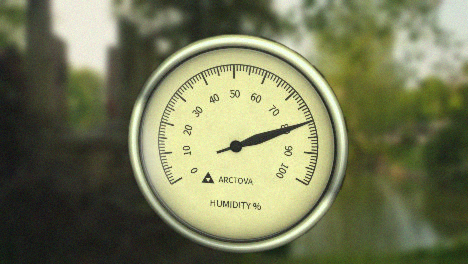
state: 80 %
